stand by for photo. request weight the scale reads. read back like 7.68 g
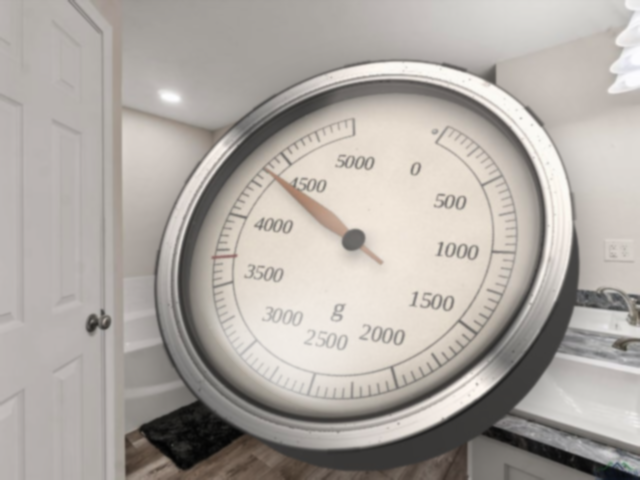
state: 4350 g
